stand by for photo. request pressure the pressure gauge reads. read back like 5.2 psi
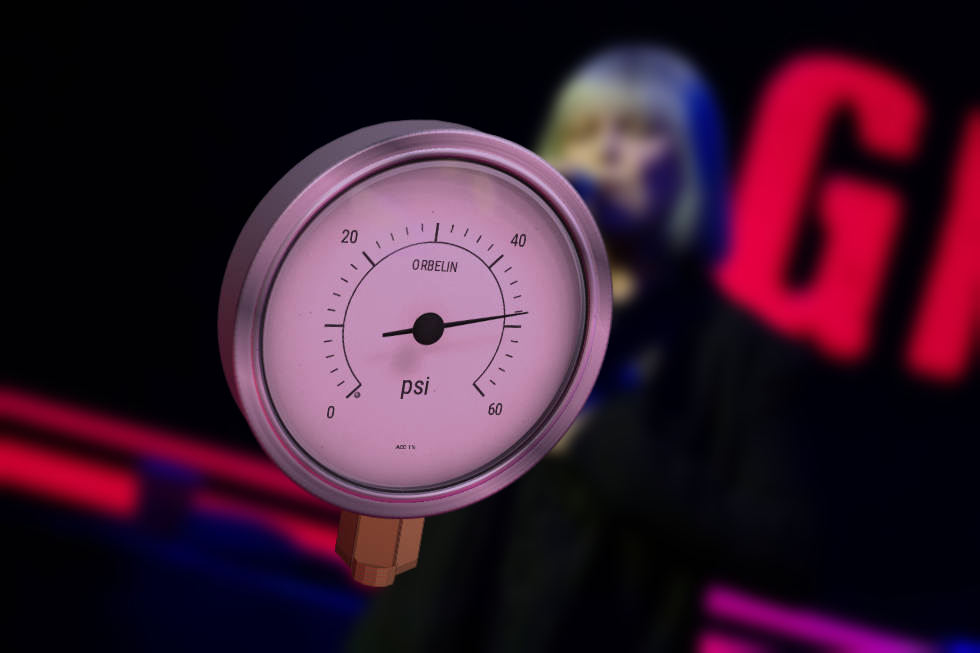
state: 48 psi
